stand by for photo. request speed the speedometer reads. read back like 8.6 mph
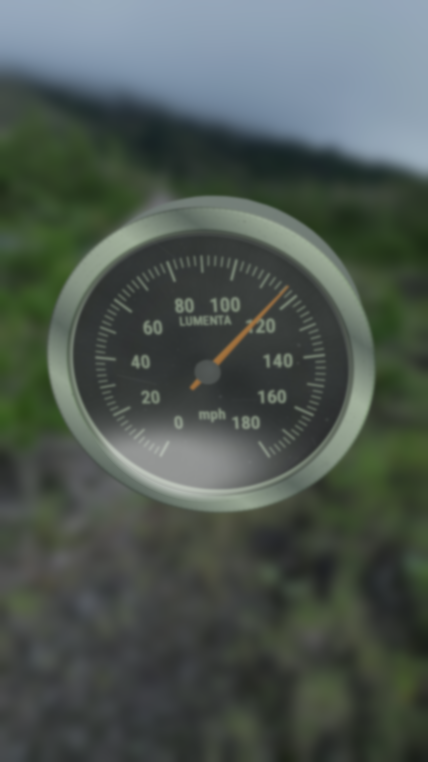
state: 116 mph
